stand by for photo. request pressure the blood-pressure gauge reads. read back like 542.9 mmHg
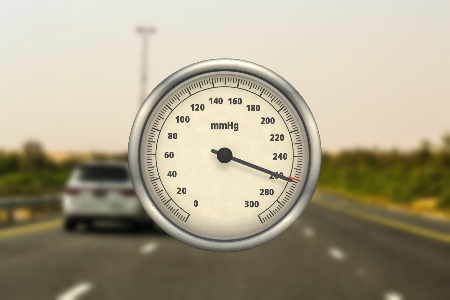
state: 260 mmHg
